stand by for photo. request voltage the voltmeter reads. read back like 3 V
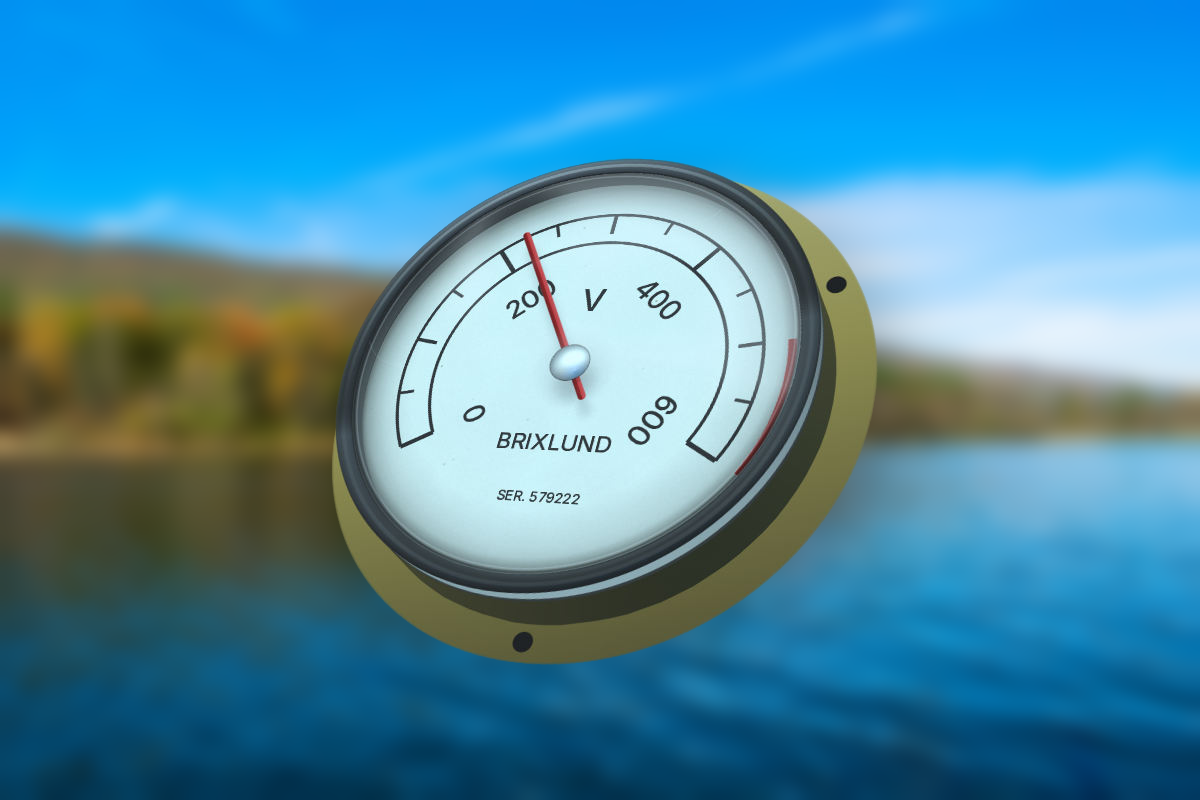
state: 225 V
